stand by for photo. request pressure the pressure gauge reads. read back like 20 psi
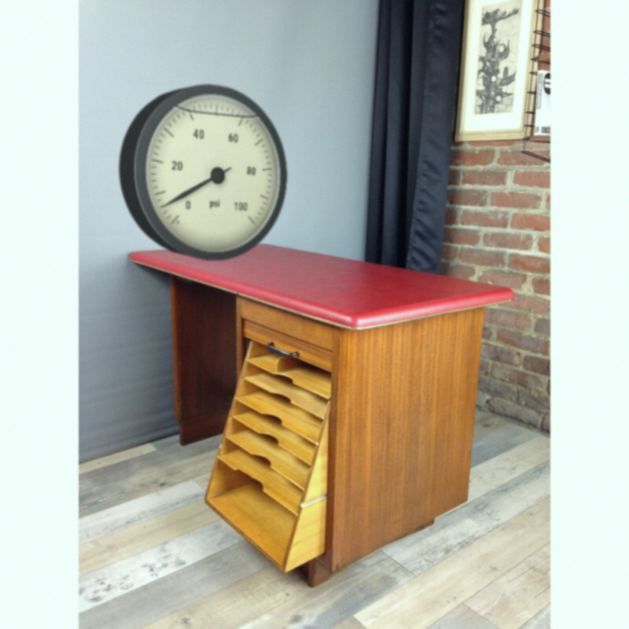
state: 6 psi
